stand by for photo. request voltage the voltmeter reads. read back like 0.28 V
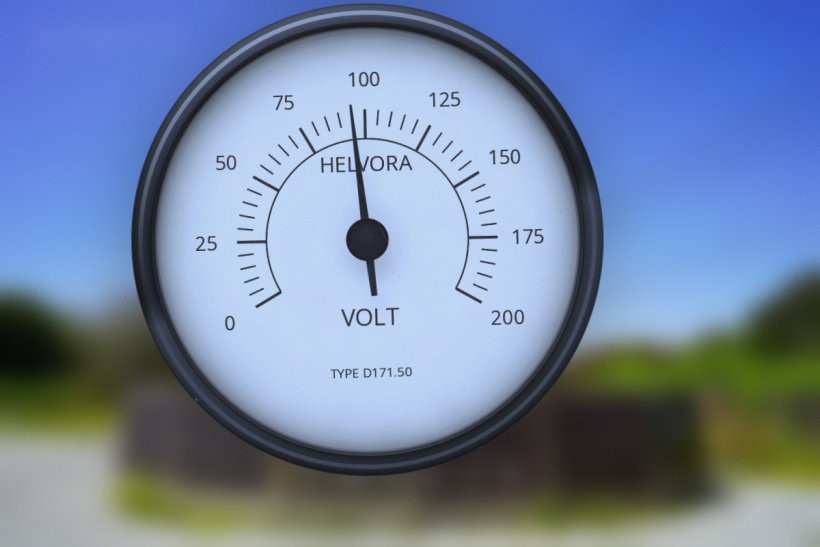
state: 95 V
